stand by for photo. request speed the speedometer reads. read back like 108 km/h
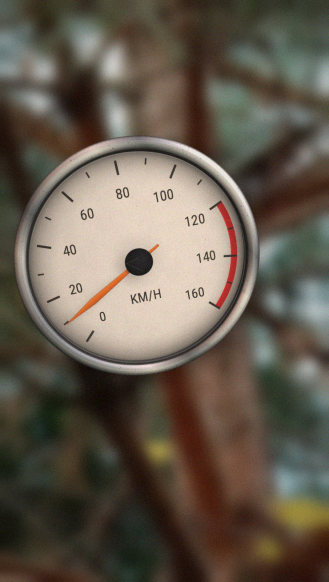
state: 10 km/h
